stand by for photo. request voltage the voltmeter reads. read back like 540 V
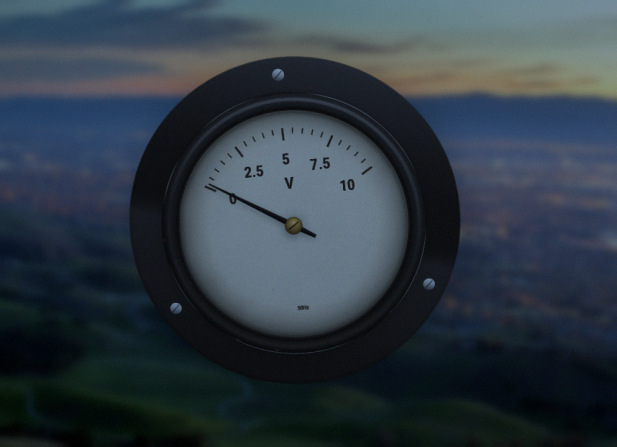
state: 0.25 V
